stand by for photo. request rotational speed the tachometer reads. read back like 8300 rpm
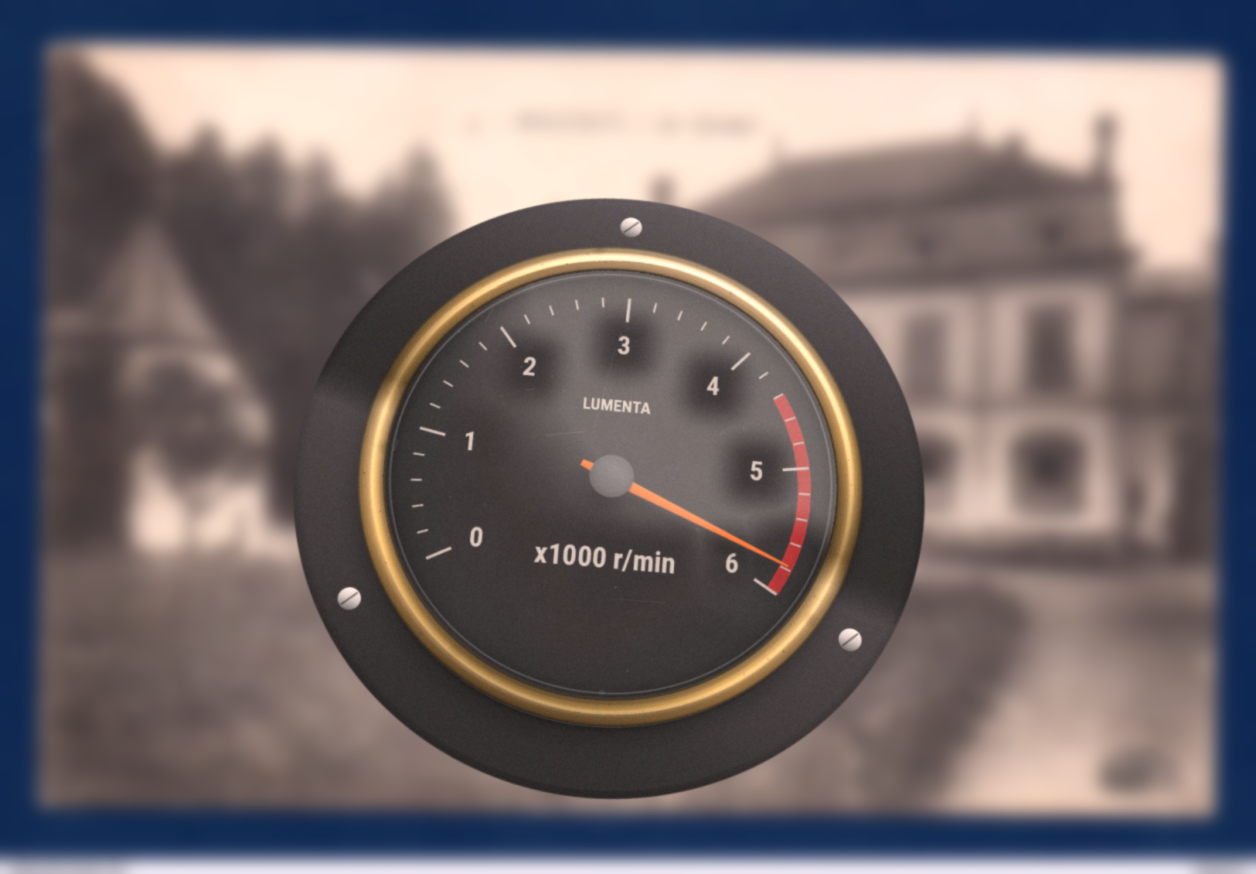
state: 5800 rpm
